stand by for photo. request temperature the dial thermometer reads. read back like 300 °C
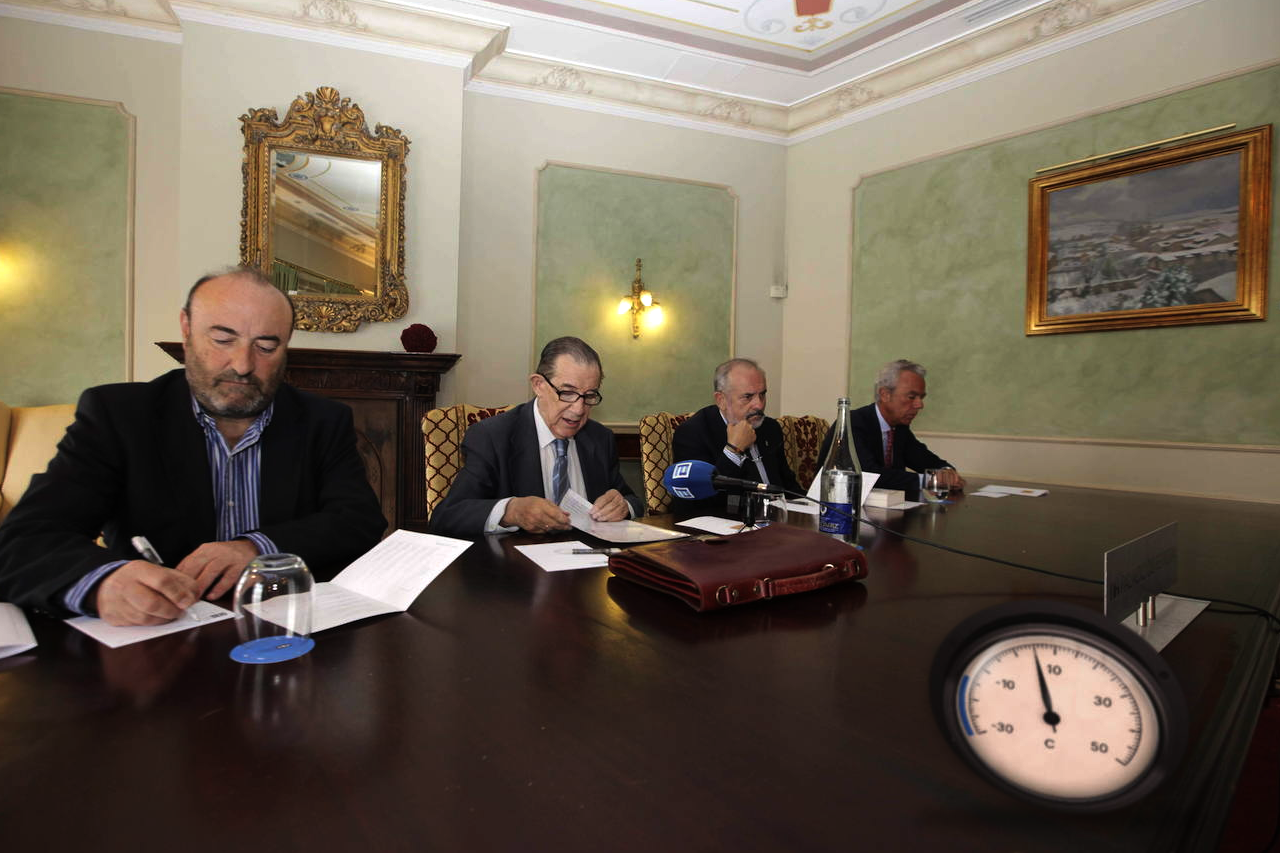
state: 5 °C
